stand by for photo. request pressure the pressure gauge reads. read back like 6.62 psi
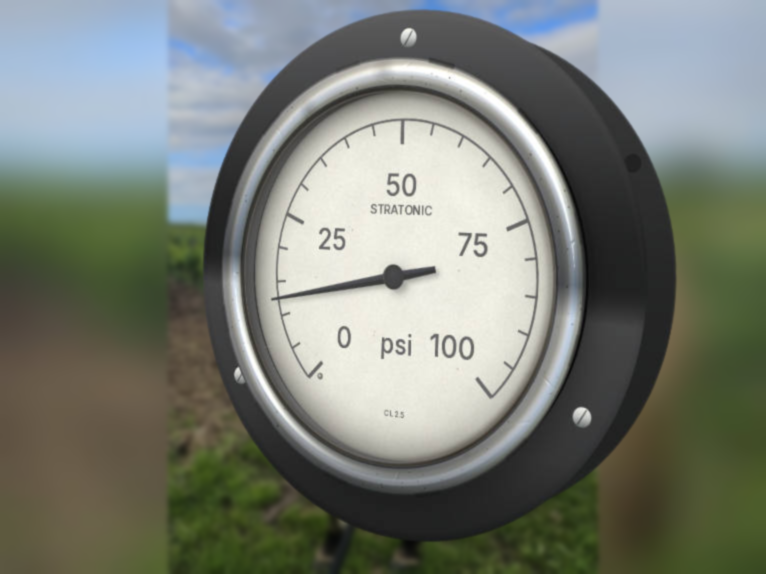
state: 12.5 psi
